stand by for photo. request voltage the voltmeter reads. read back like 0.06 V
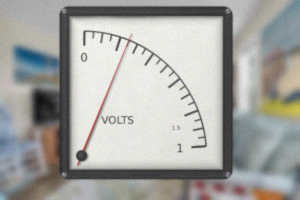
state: 0.25 V
